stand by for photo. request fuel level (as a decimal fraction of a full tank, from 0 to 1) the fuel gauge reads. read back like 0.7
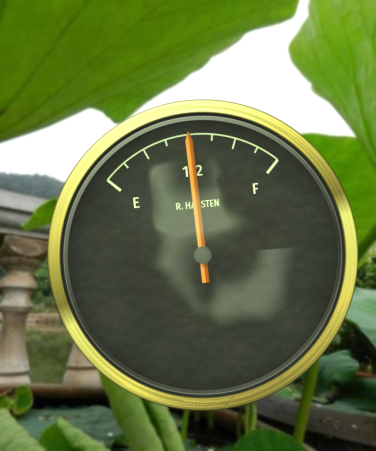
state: 0.5
